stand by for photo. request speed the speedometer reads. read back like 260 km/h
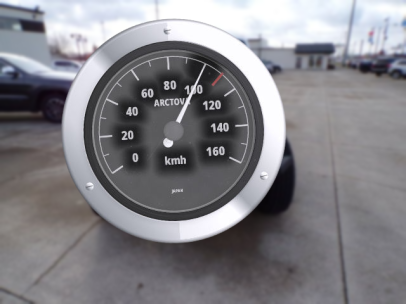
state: 100 km/h
